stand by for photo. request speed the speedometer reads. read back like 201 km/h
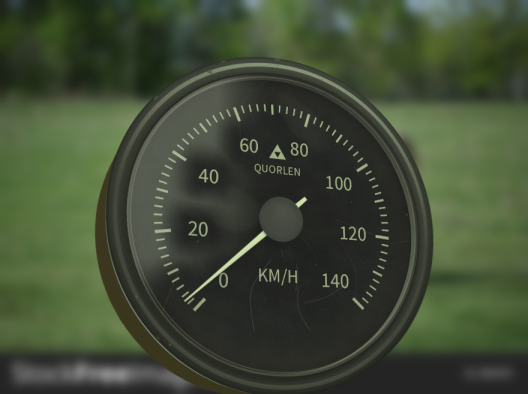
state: 3 km/h
